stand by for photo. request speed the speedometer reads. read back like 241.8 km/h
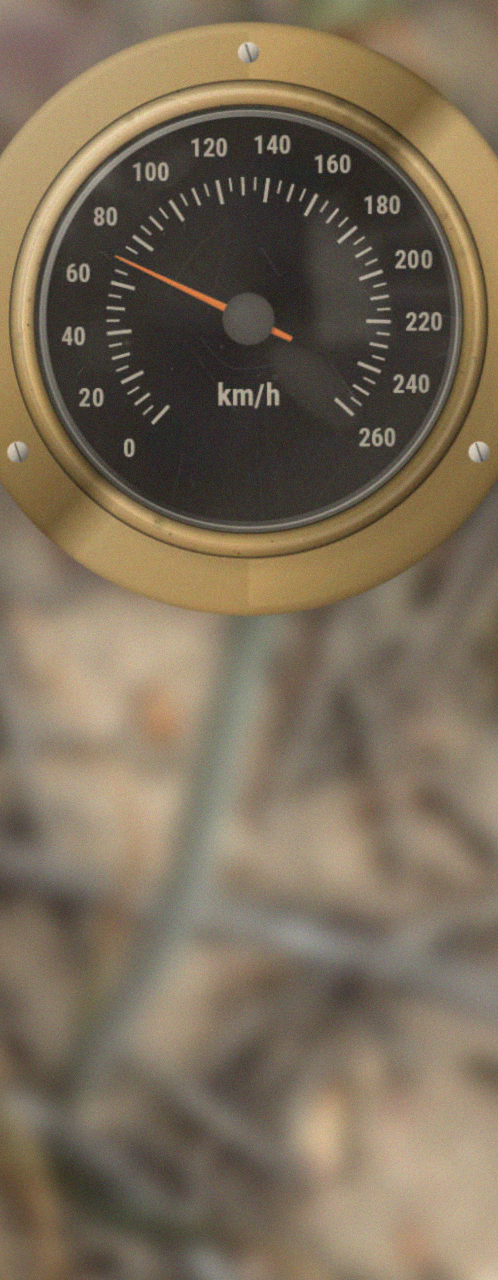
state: 70 km/h
